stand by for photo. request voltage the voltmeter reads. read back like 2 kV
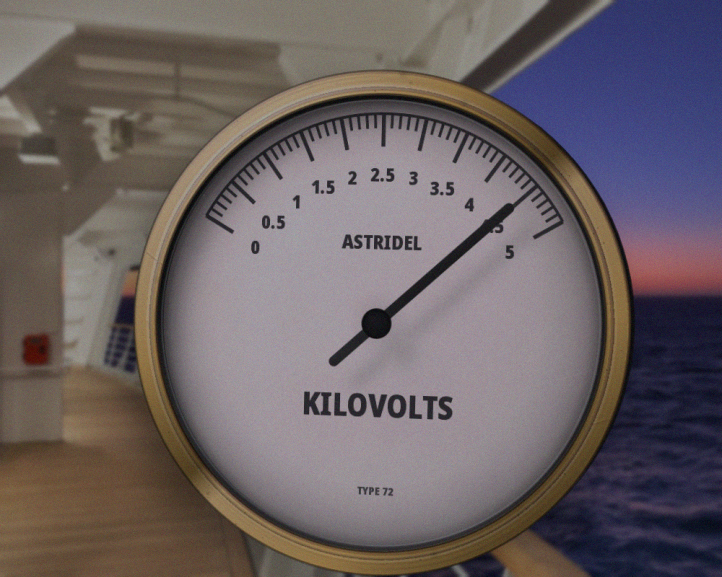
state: 4.5 kV
